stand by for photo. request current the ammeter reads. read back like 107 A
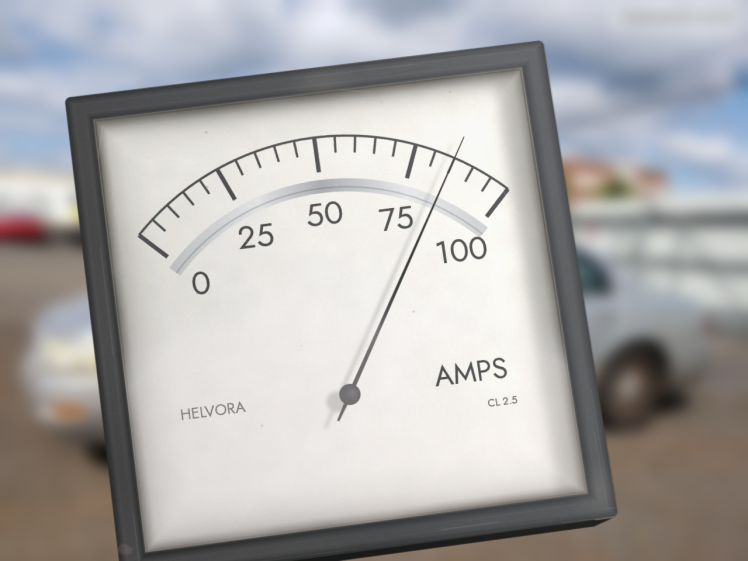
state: 85 A
